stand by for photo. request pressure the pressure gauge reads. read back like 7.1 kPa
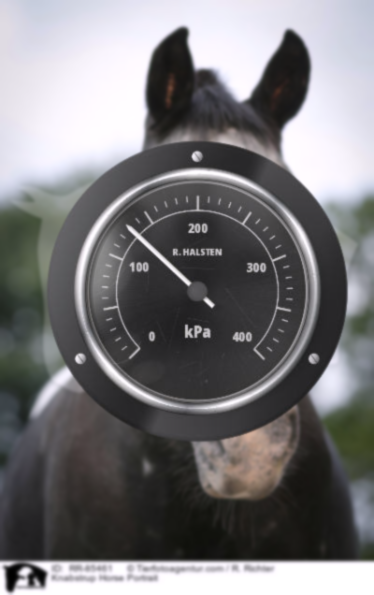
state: 130 kPa
